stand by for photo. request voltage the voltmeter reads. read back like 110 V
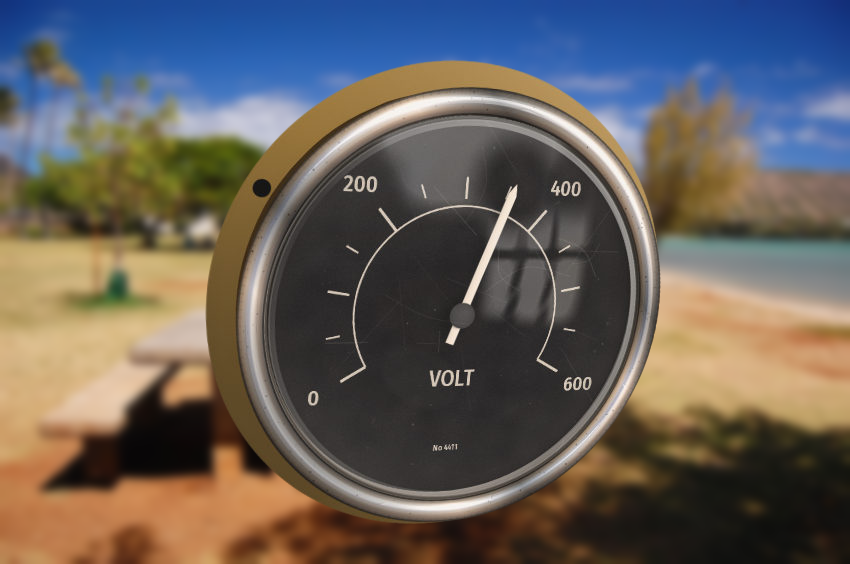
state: 350 V
